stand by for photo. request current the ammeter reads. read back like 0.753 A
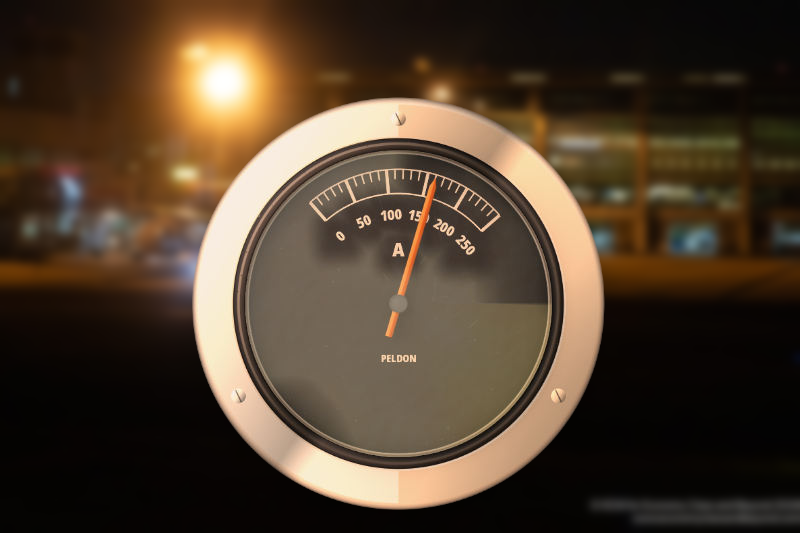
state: 160 A
